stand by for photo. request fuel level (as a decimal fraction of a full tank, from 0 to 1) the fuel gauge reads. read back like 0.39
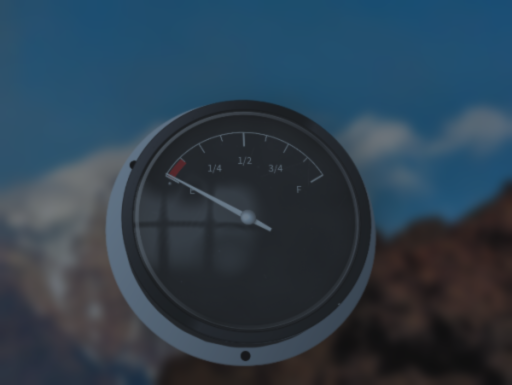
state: 0
